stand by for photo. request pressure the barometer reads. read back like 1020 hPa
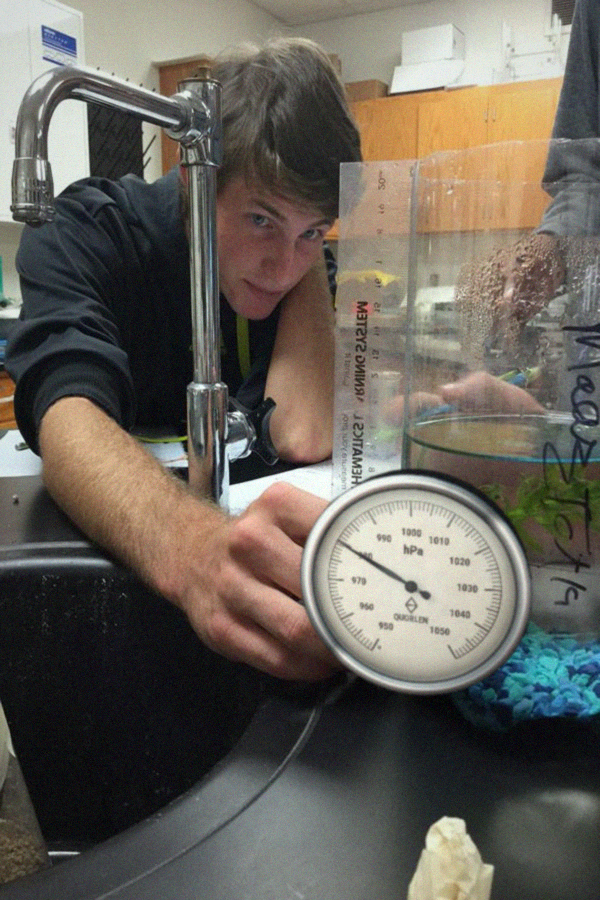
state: 980 hPa
